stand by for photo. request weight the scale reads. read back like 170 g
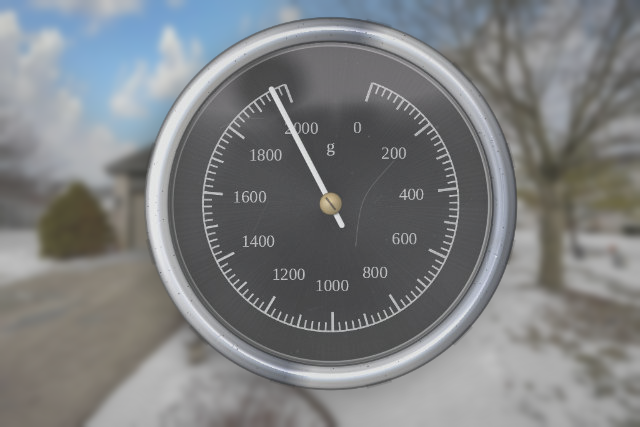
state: 1960 g
